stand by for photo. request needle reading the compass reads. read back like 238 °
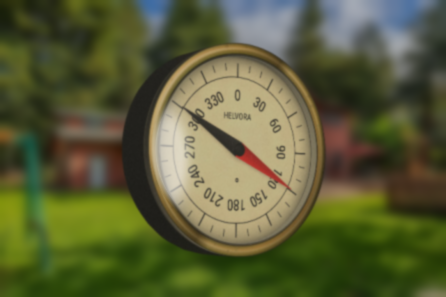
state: 120 °
